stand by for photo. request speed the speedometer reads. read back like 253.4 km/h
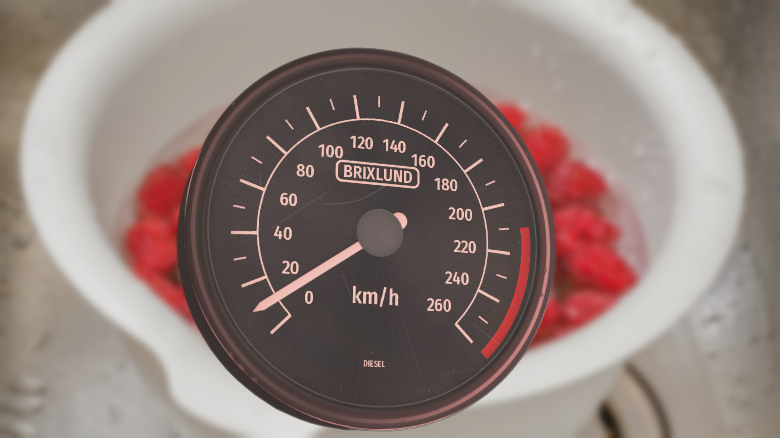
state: 10 km/h
